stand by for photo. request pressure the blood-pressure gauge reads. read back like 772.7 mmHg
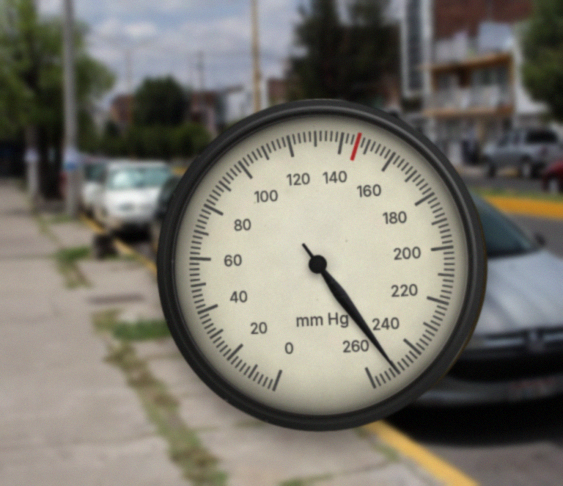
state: 250 mmHg
